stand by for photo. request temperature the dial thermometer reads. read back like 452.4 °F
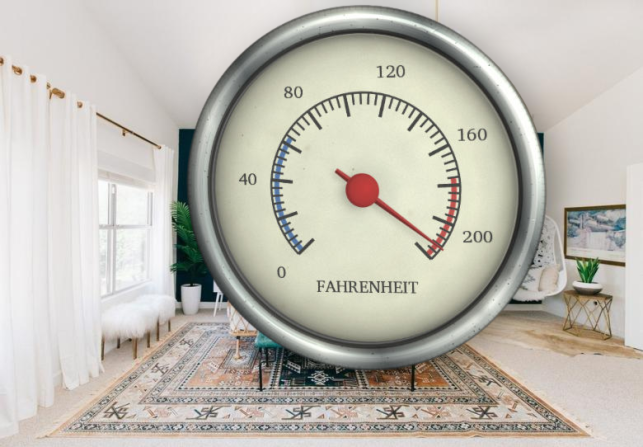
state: 212 °F
